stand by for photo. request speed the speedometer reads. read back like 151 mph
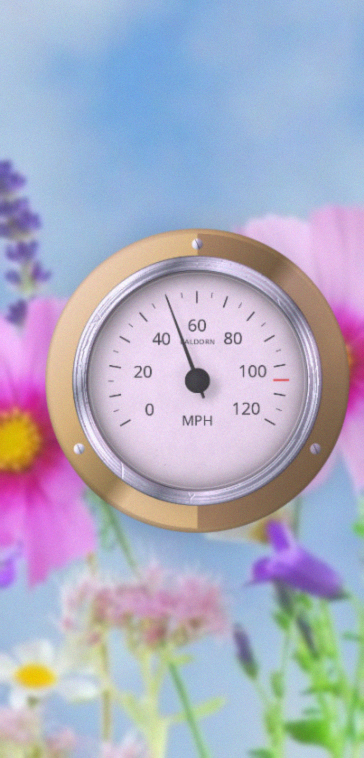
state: 50 mph
